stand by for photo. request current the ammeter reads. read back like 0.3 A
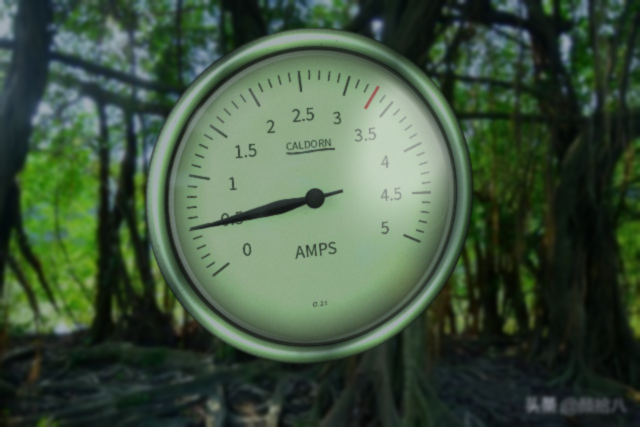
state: 0.5 A
